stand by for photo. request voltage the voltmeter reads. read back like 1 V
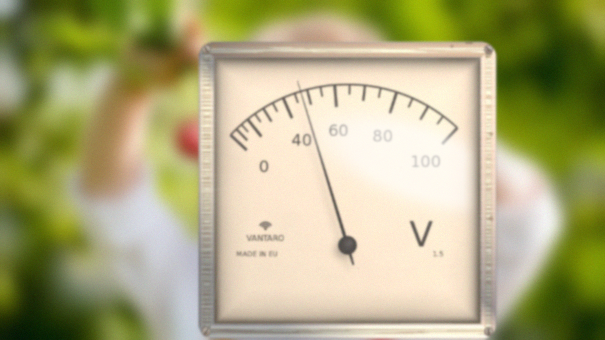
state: 47.5 V
